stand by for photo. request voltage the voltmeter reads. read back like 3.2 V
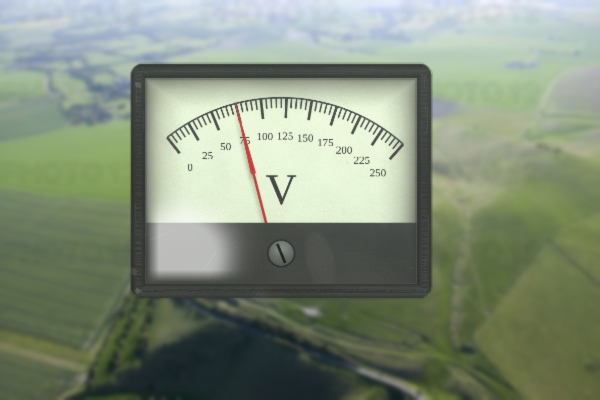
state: 75 V
